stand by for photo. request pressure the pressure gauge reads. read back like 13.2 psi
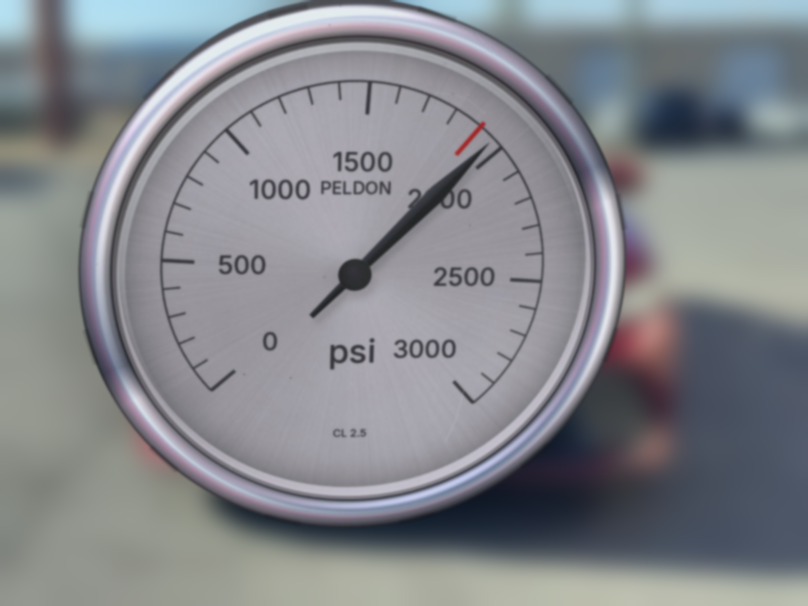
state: 1950 psi
